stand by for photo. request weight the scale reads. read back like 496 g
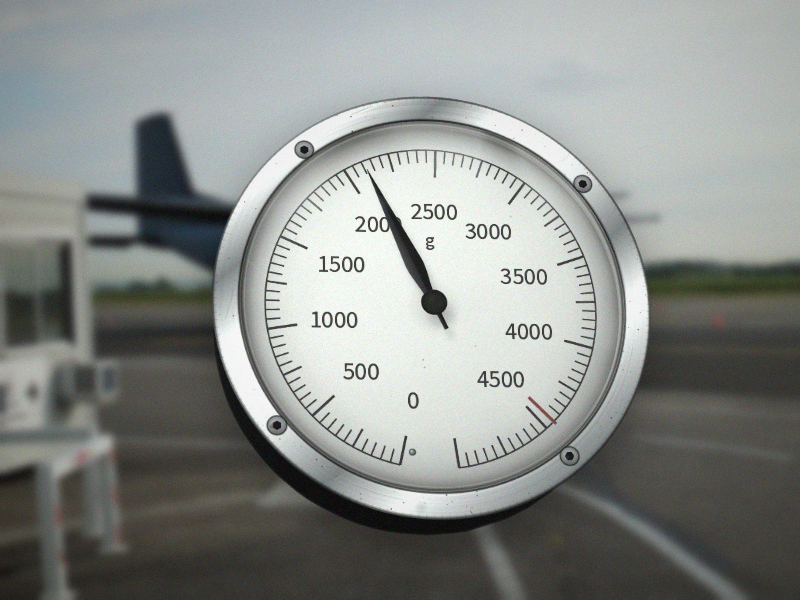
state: 2100 g
